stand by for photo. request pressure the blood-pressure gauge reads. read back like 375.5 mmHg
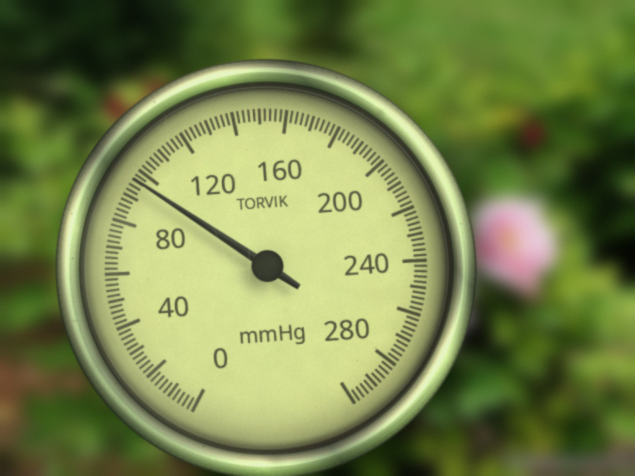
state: 96 mmHg
